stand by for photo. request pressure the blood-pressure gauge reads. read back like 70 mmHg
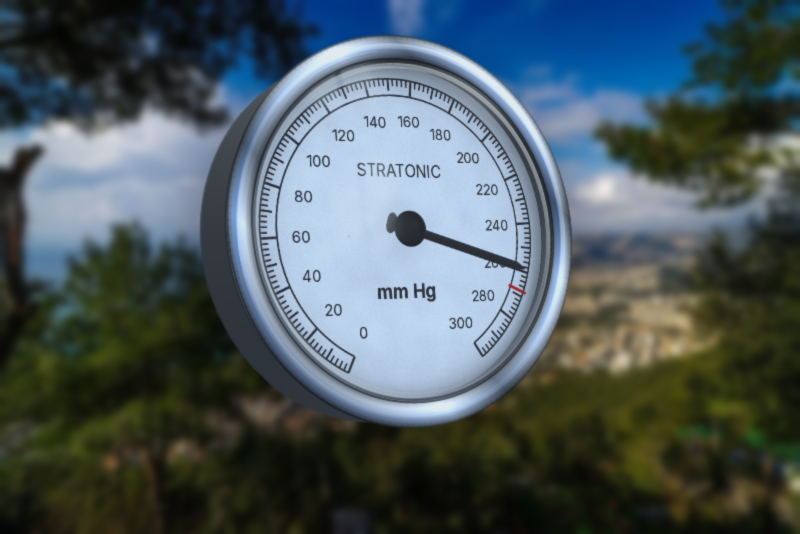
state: 260 mmHg
